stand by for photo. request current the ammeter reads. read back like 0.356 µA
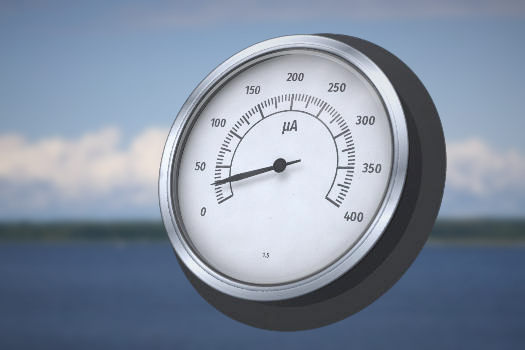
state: 25 µA
